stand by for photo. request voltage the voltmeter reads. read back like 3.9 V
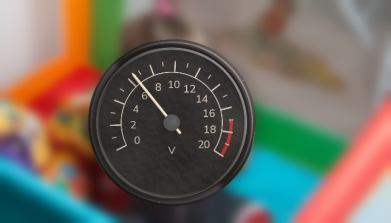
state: 6.5 V
